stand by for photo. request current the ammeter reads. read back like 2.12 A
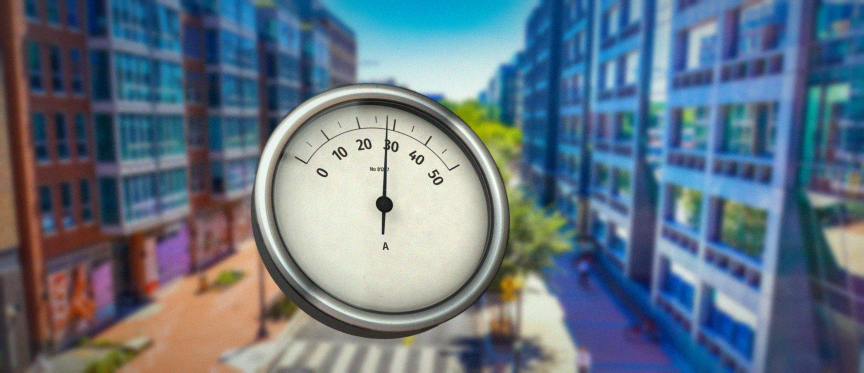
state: 27.5 A
